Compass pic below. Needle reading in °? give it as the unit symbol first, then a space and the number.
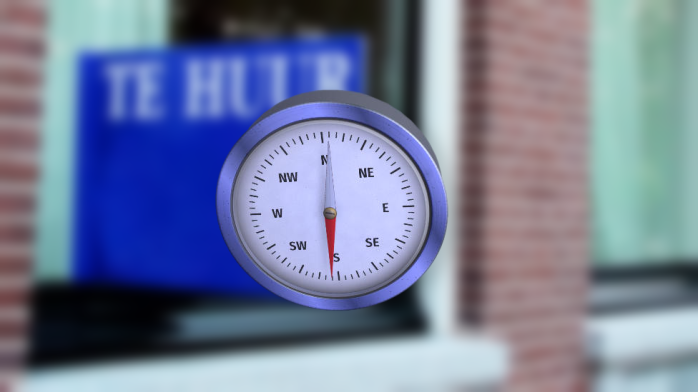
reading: ° 185
